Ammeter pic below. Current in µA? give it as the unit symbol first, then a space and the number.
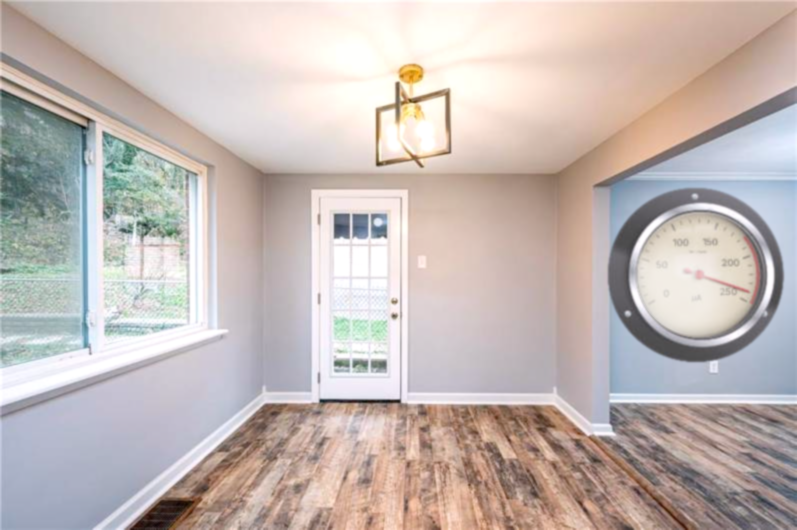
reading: µA 240
